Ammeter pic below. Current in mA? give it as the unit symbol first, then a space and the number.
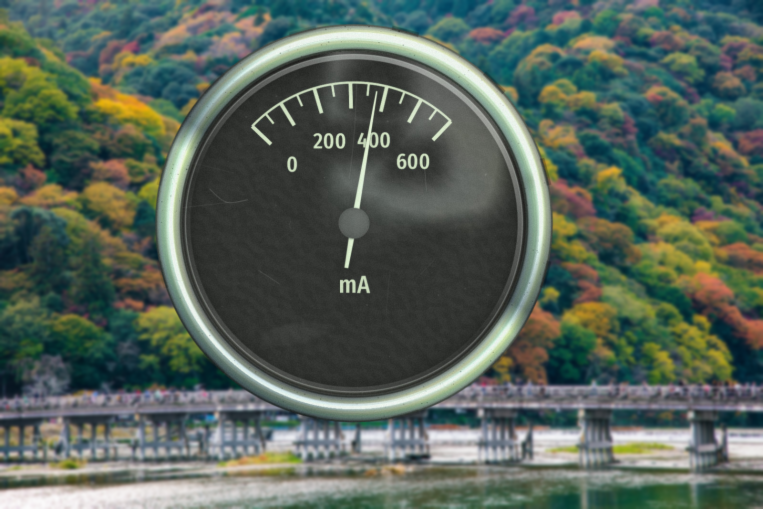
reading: mA 375
